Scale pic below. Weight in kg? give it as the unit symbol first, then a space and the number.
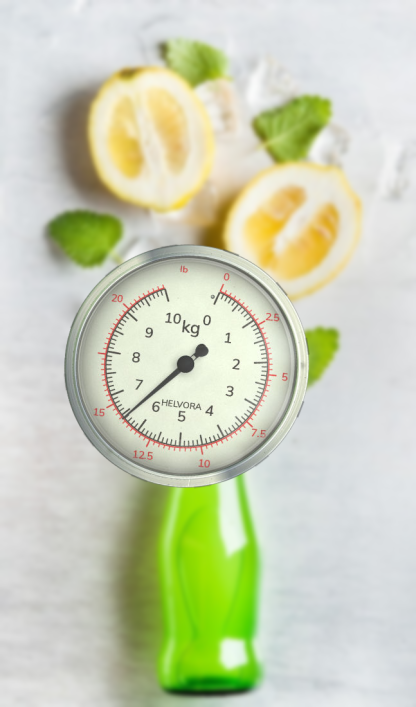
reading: kg 6.4
